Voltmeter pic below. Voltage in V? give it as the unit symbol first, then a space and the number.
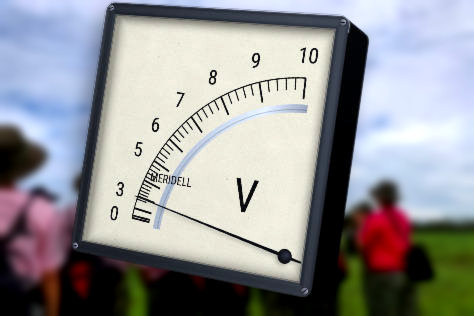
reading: V 3
